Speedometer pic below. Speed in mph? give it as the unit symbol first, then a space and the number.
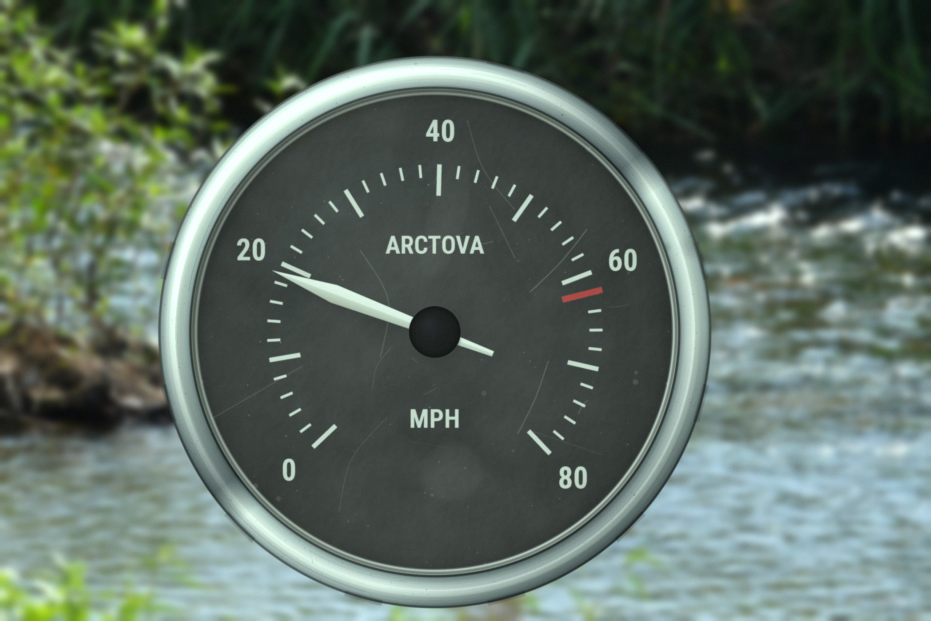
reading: mph 19
